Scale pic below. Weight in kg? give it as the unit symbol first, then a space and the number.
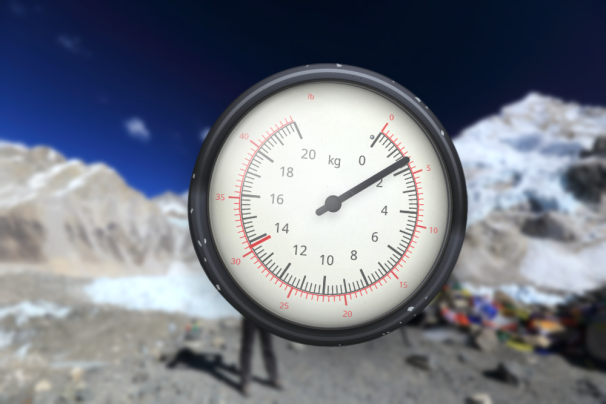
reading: kg 1.6
